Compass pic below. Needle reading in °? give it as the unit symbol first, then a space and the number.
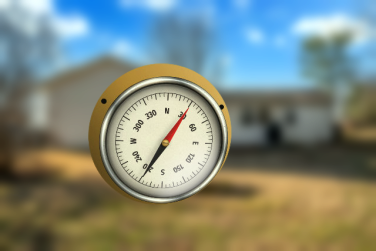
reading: ° 30
